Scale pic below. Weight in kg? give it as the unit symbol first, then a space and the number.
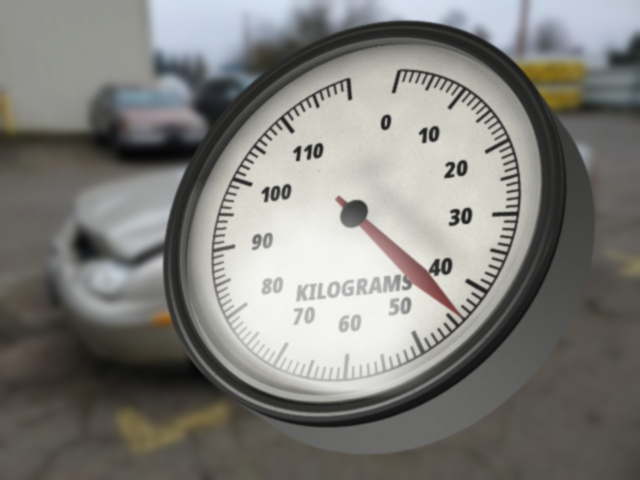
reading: kg 44
